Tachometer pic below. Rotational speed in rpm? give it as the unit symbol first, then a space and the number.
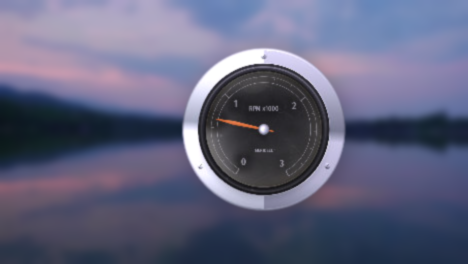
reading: rpm 700
